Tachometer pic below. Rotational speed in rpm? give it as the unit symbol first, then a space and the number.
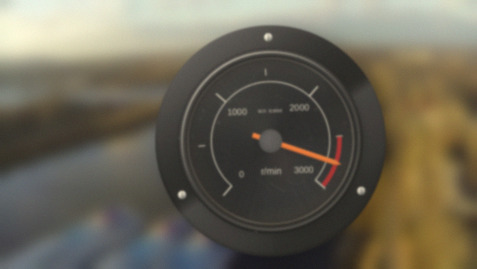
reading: rpm 2750
